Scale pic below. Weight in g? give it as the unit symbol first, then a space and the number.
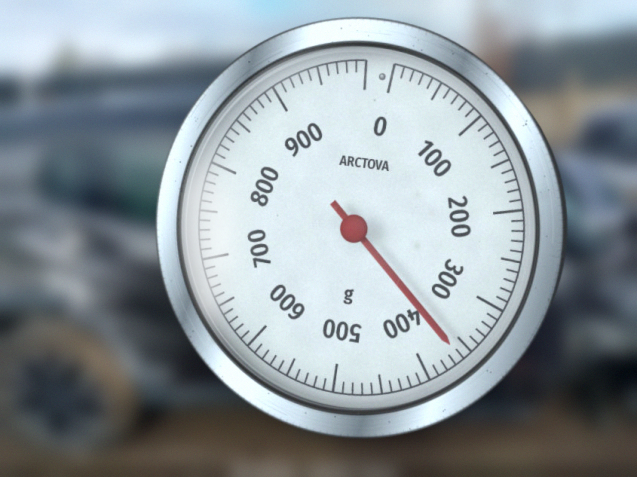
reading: g 360
